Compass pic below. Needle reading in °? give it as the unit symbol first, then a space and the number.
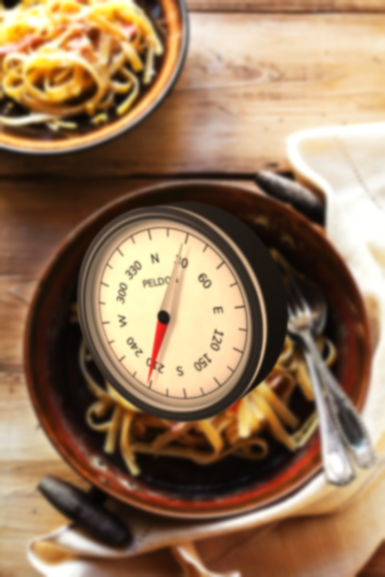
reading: ° 210
